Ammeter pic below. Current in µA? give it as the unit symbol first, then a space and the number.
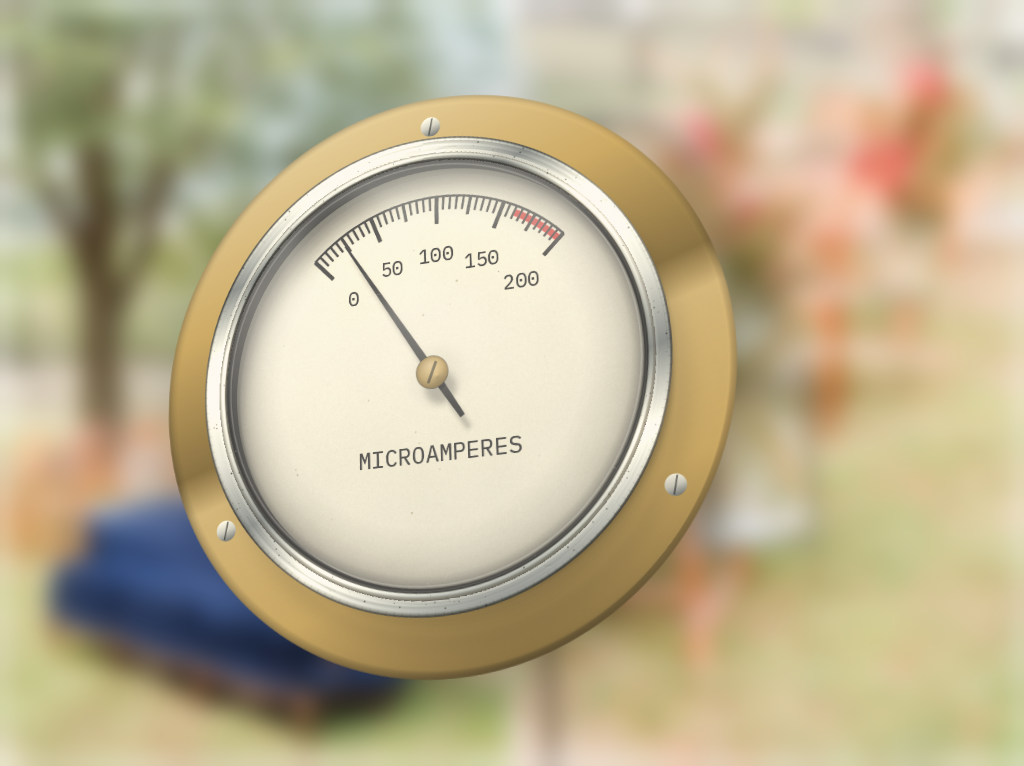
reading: µA 25
